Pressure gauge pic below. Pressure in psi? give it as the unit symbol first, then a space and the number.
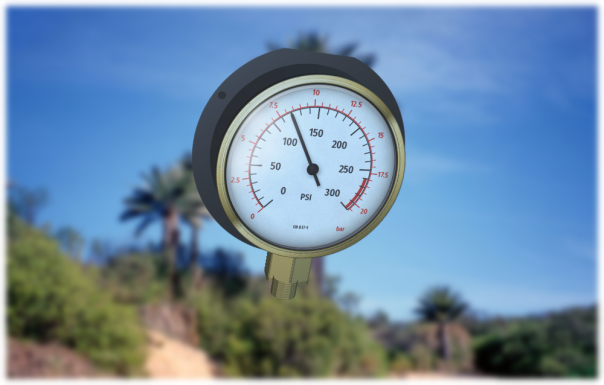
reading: psi 120
